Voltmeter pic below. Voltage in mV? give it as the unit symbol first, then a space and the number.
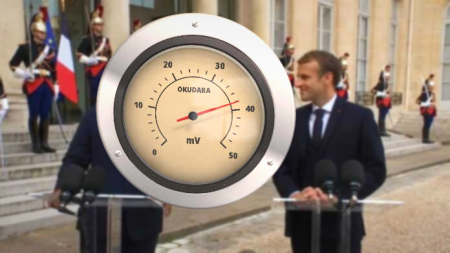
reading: mV 38
